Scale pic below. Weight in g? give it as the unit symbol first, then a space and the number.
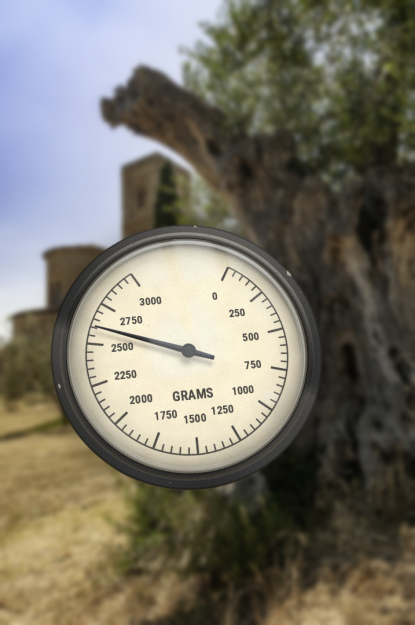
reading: g 2600
